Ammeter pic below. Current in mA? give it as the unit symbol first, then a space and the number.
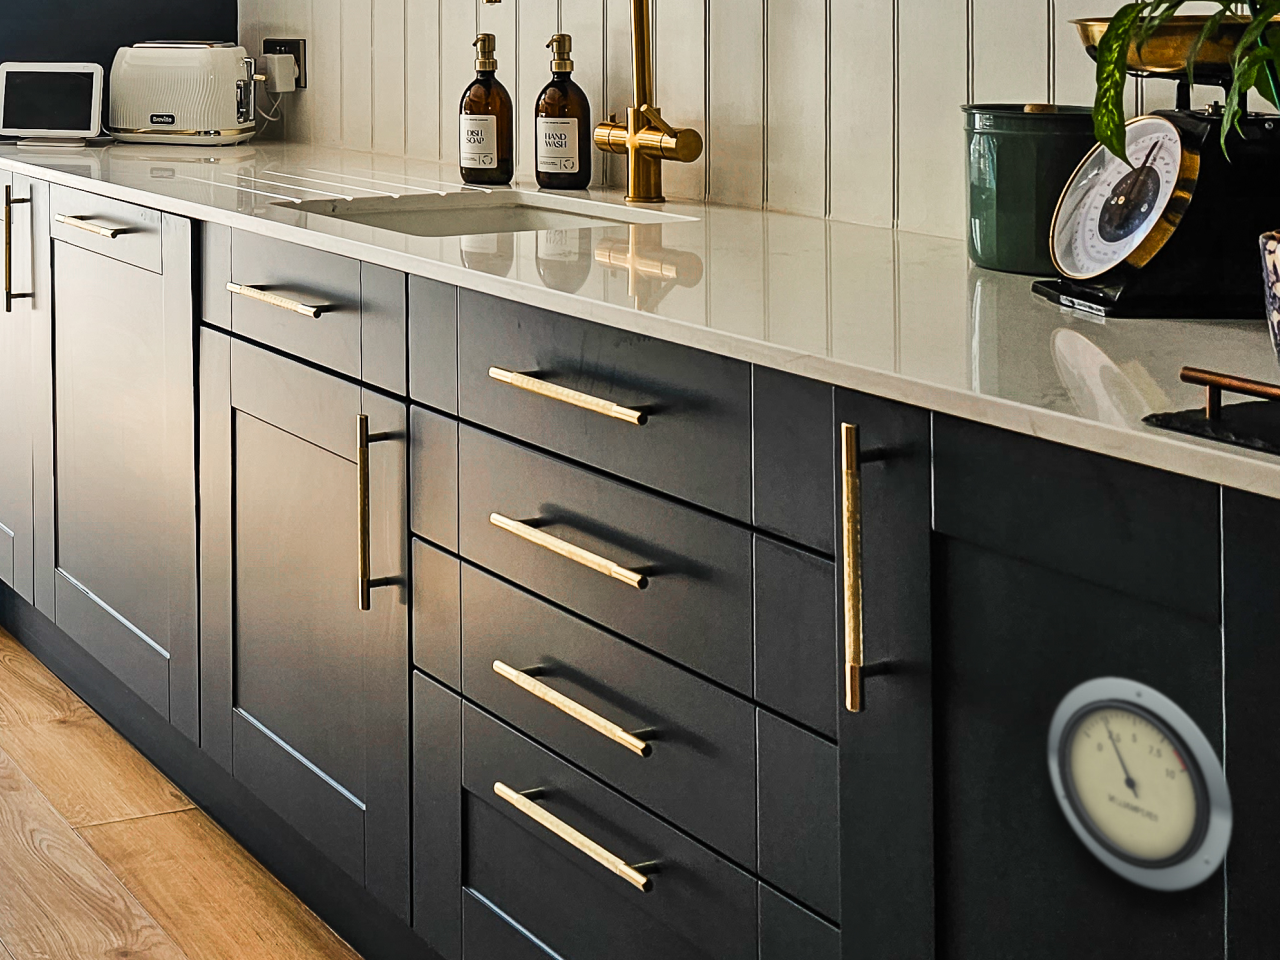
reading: mA 2.5
